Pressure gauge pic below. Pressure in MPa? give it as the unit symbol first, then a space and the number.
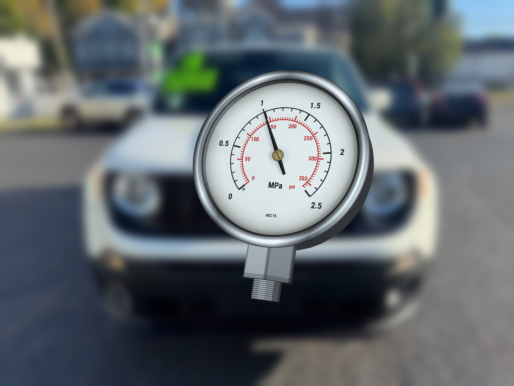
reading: MPa 1
